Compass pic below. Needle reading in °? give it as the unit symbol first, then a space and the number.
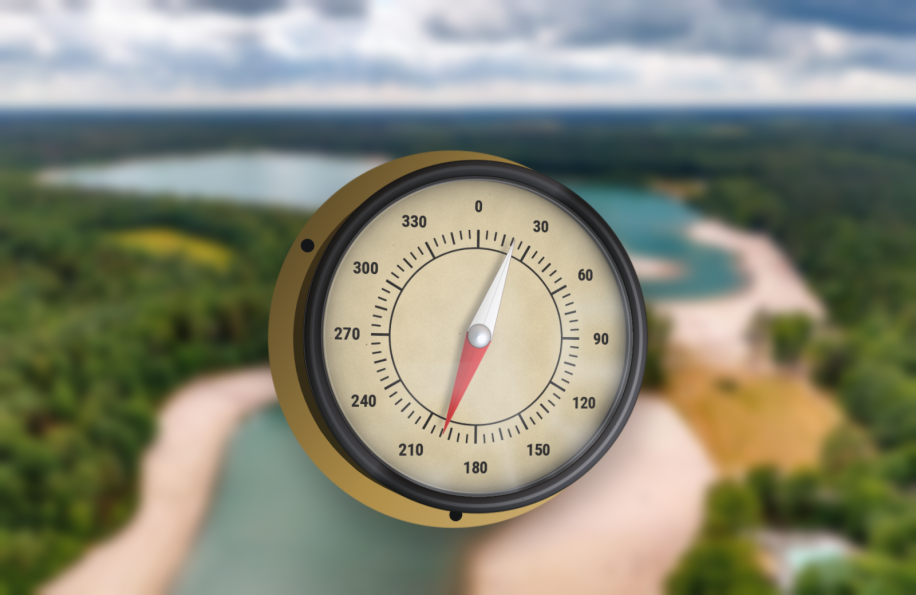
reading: ° 200
